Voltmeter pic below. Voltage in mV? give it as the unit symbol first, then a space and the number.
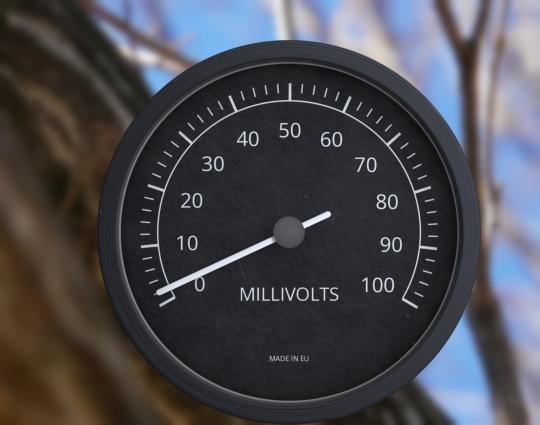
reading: mV 2
